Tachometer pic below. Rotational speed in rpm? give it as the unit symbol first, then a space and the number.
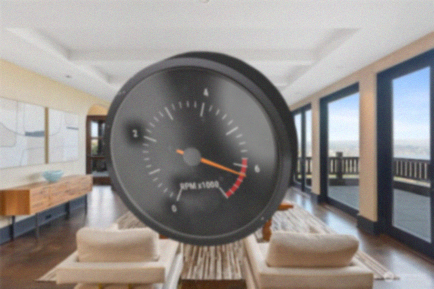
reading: rpm 6200
